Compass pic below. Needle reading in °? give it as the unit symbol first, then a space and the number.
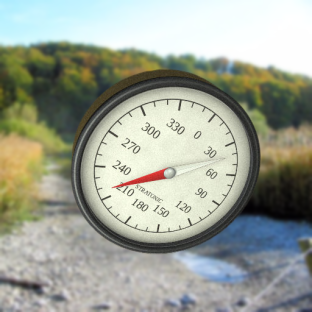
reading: ° 220
